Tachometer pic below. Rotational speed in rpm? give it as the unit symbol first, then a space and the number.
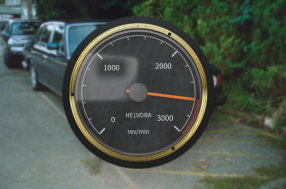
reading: rpm 2600
